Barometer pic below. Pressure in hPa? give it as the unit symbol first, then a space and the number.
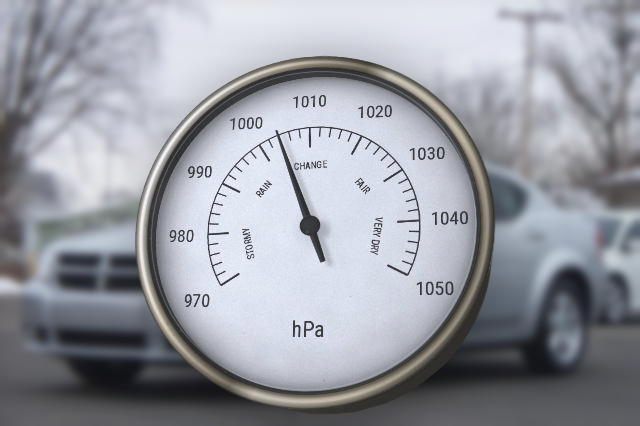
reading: hPa 1004
